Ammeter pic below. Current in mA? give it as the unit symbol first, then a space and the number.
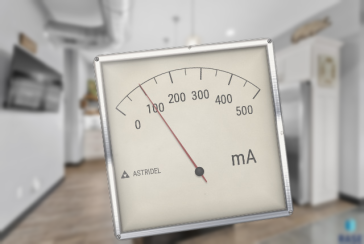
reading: mA 100
